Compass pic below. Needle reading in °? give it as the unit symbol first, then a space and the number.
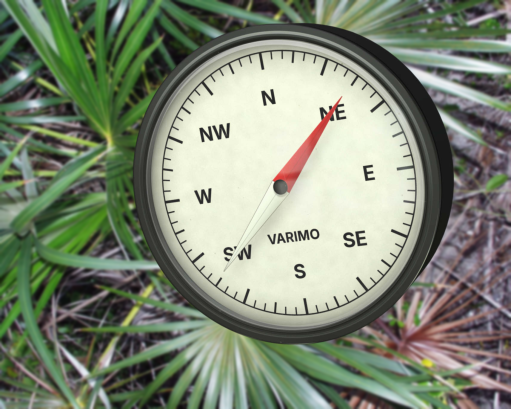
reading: ° 45
